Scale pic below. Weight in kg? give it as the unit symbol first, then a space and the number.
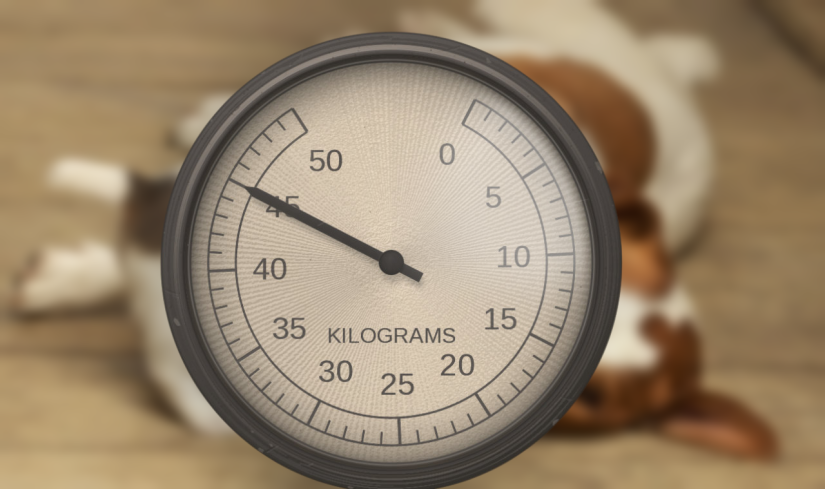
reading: kg 45
